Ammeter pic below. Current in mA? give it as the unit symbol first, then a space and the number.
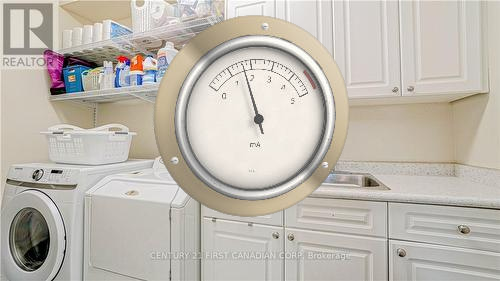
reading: mA 1.6
